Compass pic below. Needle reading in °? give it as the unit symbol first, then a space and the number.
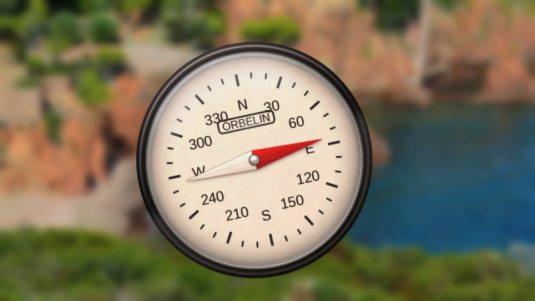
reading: ° 85
